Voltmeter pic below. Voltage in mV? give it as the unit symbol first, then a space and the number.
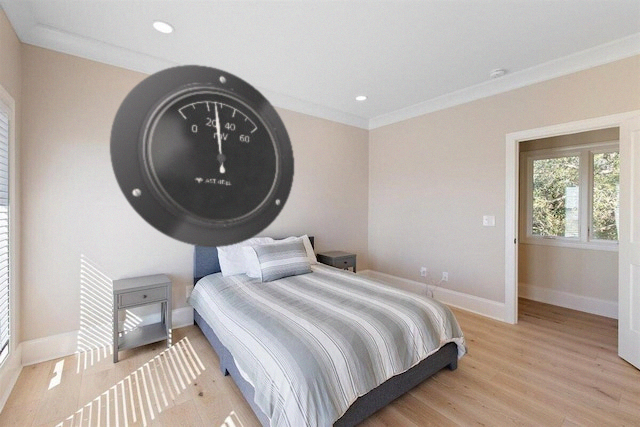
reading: mV 25
